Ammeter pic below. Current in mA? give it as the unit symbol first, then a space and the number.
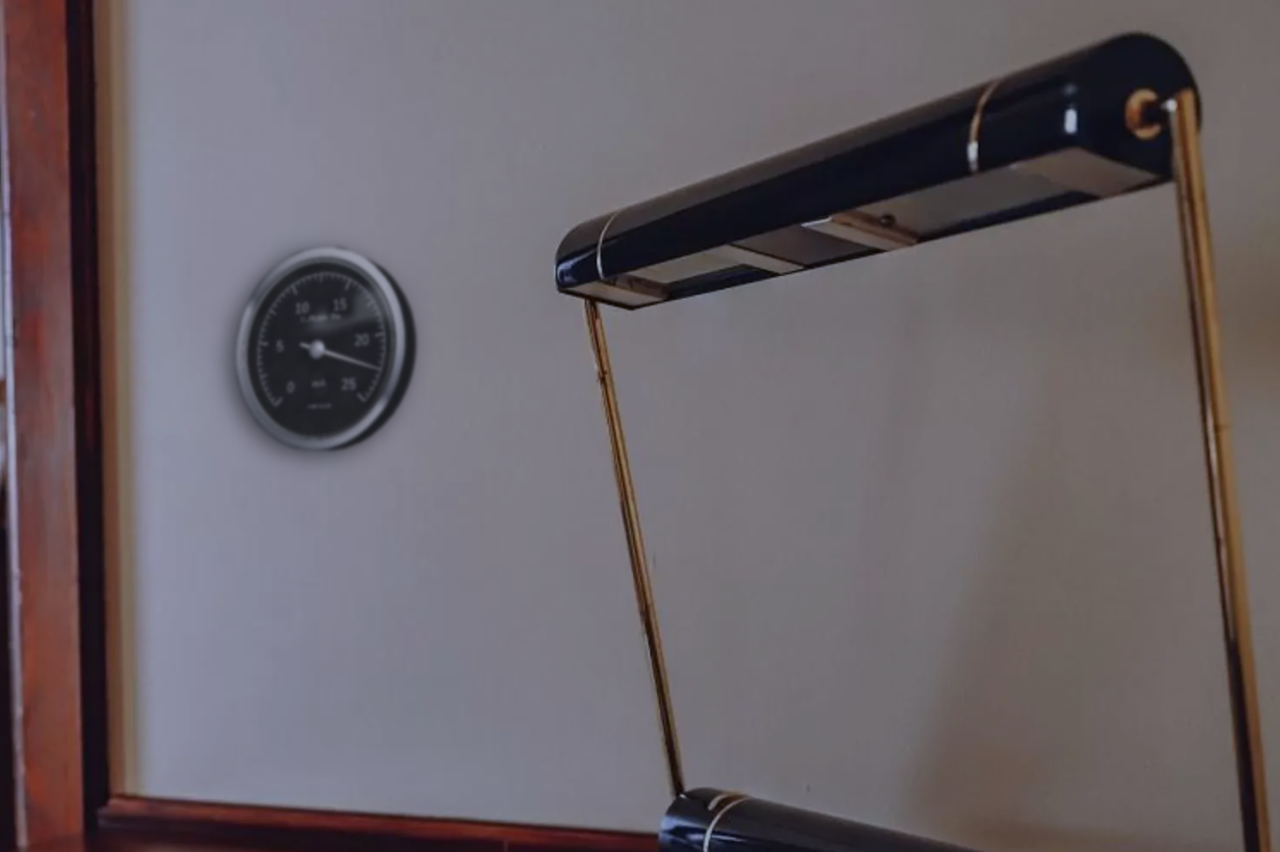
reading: mA 22.5
